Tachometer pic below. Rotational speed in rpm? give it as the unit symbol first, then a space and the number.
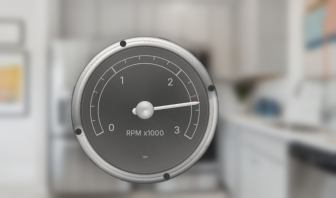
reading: rpm 2500
